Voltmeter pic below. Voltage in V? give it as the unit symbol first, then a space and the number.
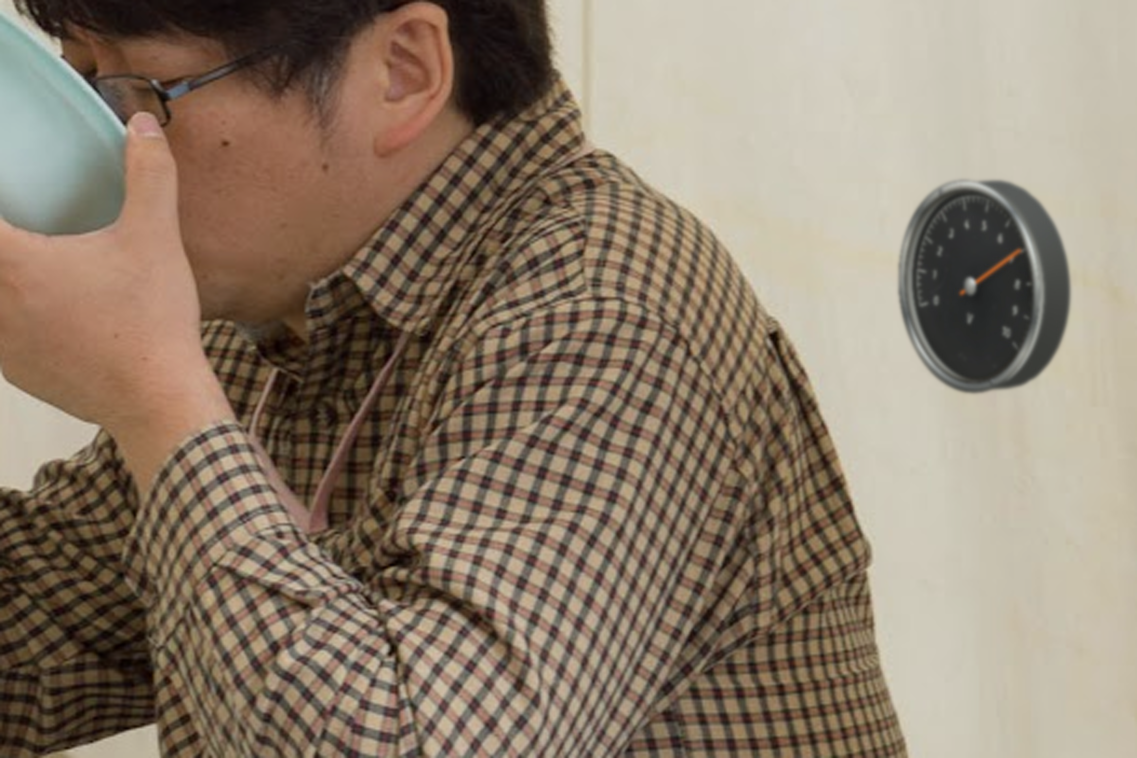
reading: V 7
